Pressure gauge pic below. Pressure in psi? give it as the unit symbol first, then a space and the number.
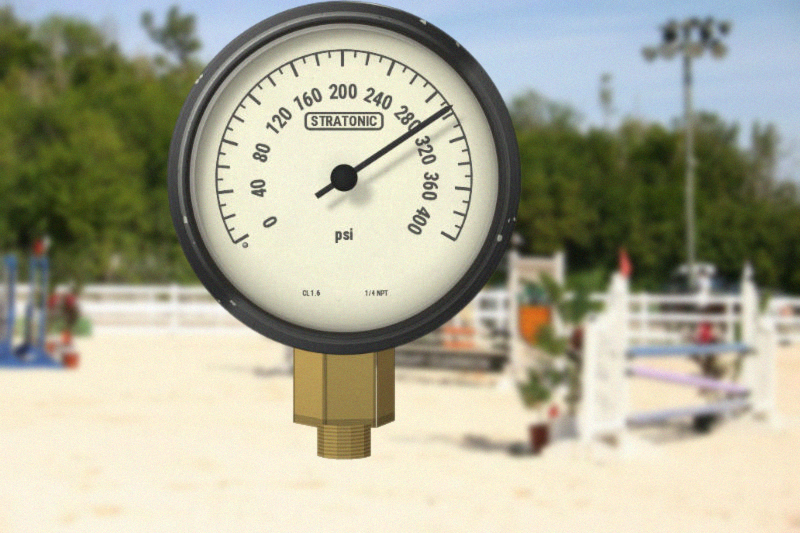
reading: psi 295
